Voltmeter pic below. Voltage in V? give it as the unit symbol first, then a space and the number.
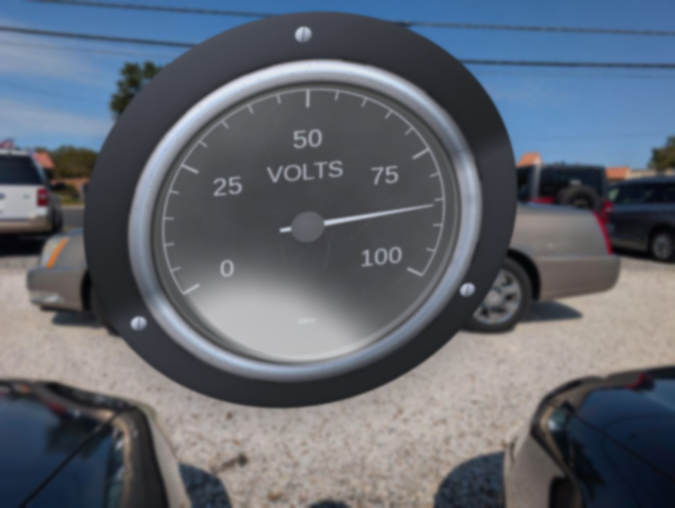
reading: V 85
